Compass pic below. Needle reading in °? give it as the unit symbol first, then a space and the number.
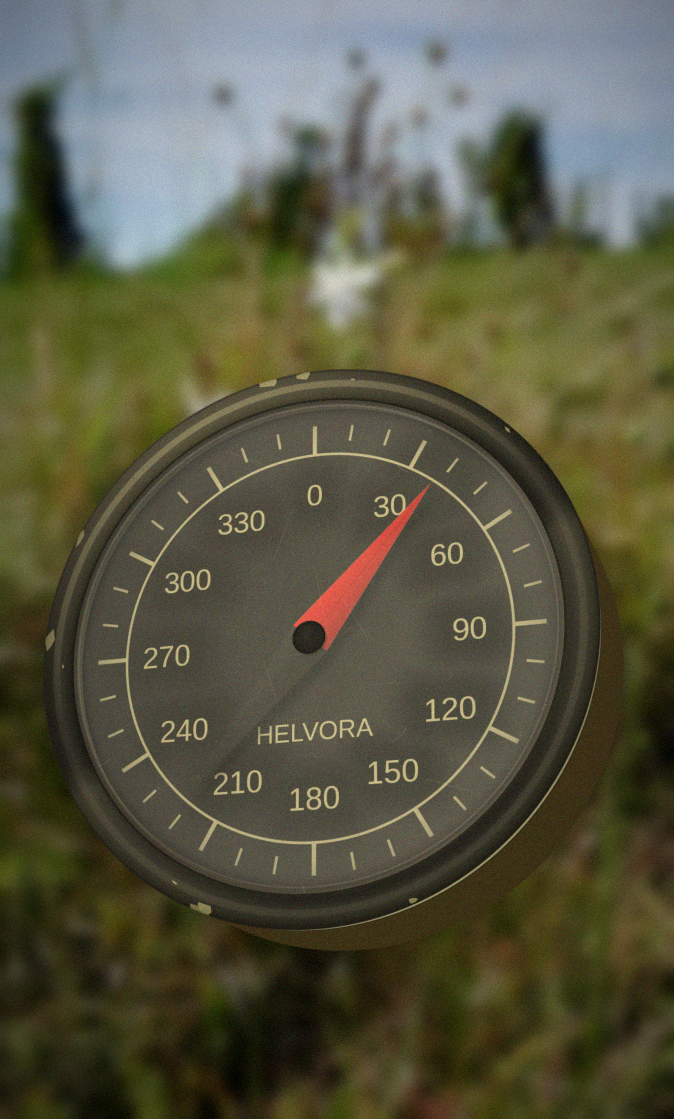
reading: ° 40
